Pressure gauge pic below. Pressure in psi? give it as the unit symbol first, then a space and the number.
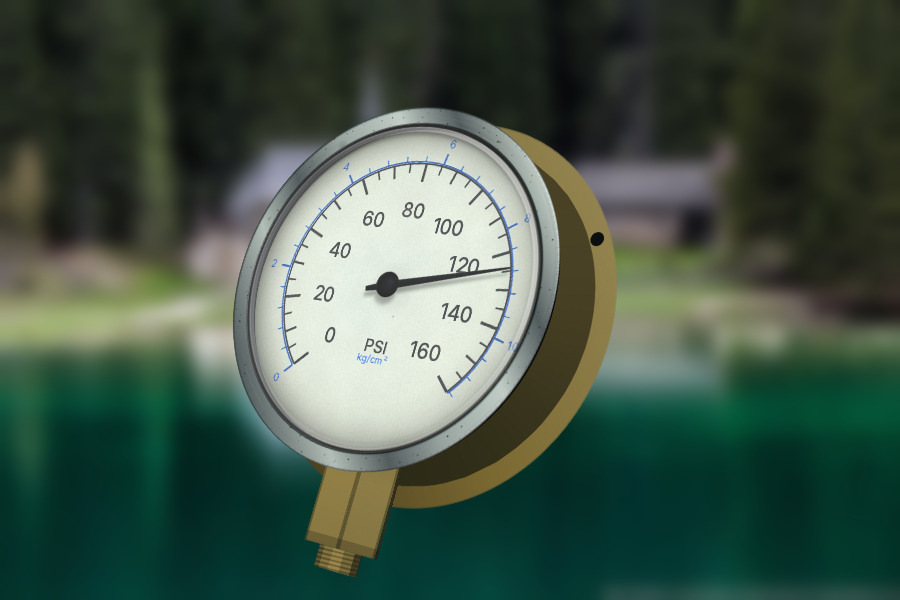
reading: psi 125
